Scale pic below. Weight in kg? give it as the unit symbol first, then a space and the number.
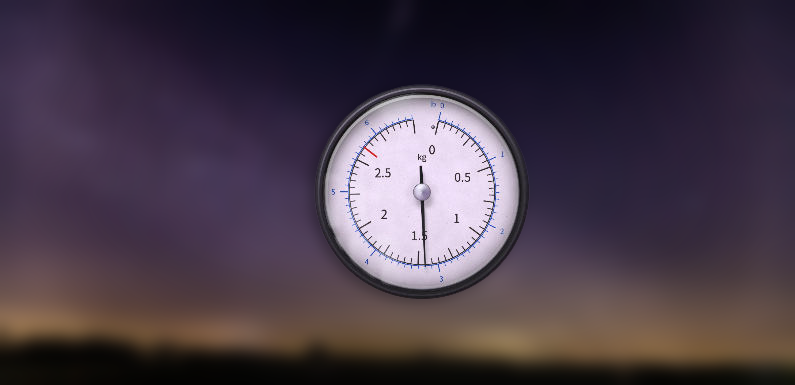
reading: kg 1.45
